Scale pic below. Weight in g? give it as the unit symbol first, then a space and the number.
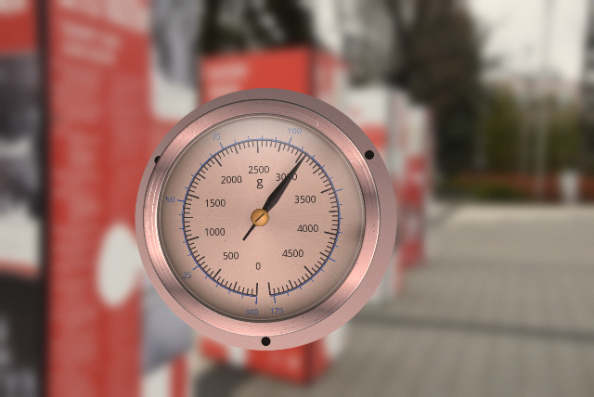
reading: g 3050
